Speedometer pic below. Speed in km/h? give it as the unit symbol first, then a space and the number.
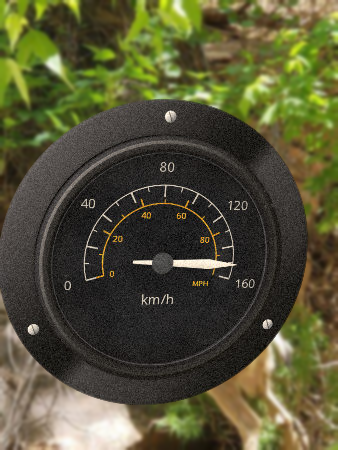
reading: km/h 150
